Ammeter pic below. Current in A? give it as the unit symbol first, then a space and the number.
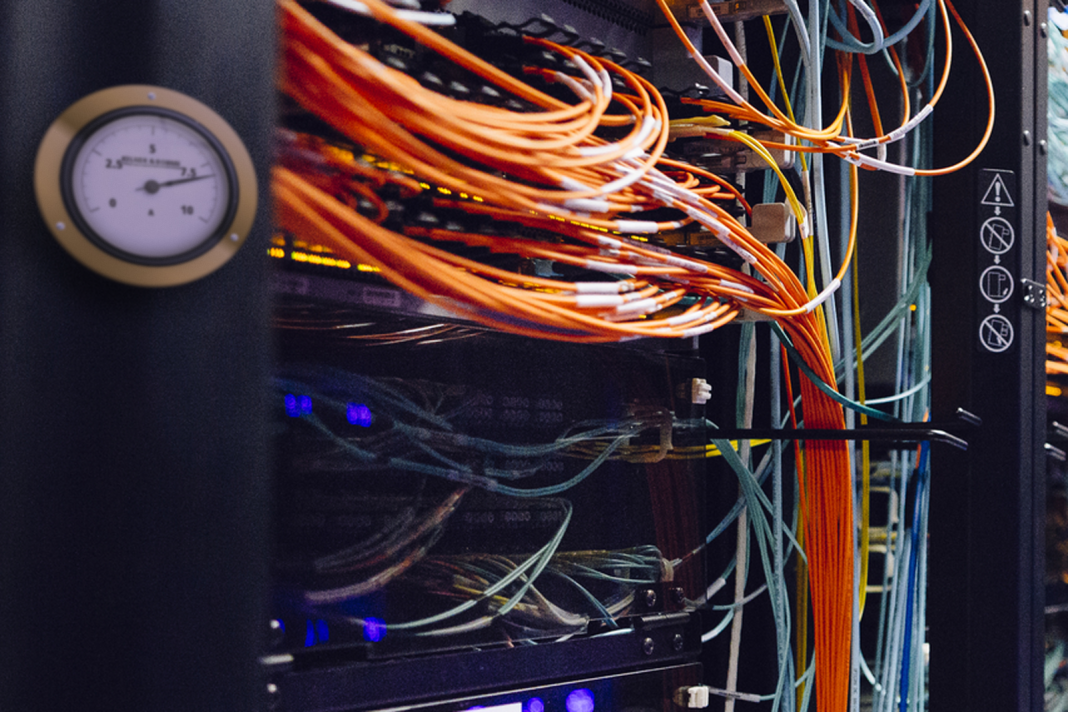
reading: A 8
